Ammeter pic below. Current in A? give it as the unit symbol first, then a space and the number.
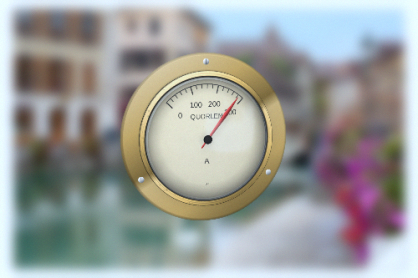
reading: A 280
